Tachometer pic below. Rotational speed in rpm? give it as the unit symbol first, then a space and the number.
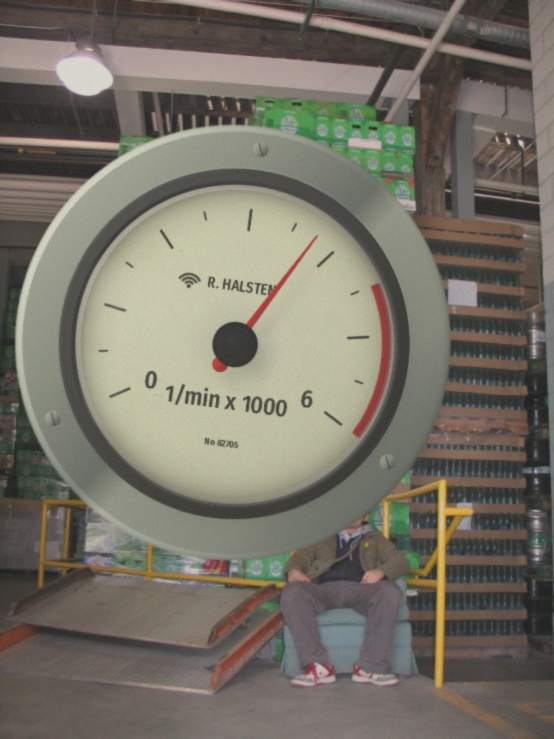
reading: rpm 3750
